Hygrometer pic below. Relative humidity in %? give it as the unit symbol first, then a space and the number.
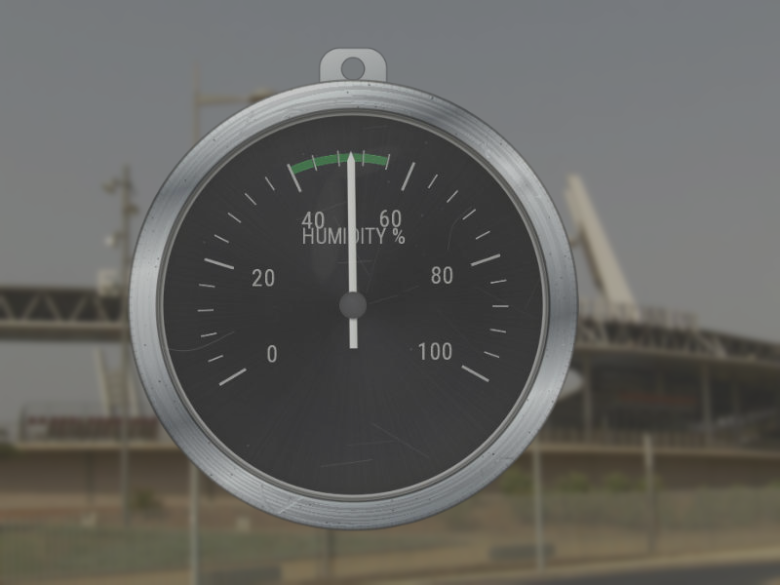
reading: % 50
